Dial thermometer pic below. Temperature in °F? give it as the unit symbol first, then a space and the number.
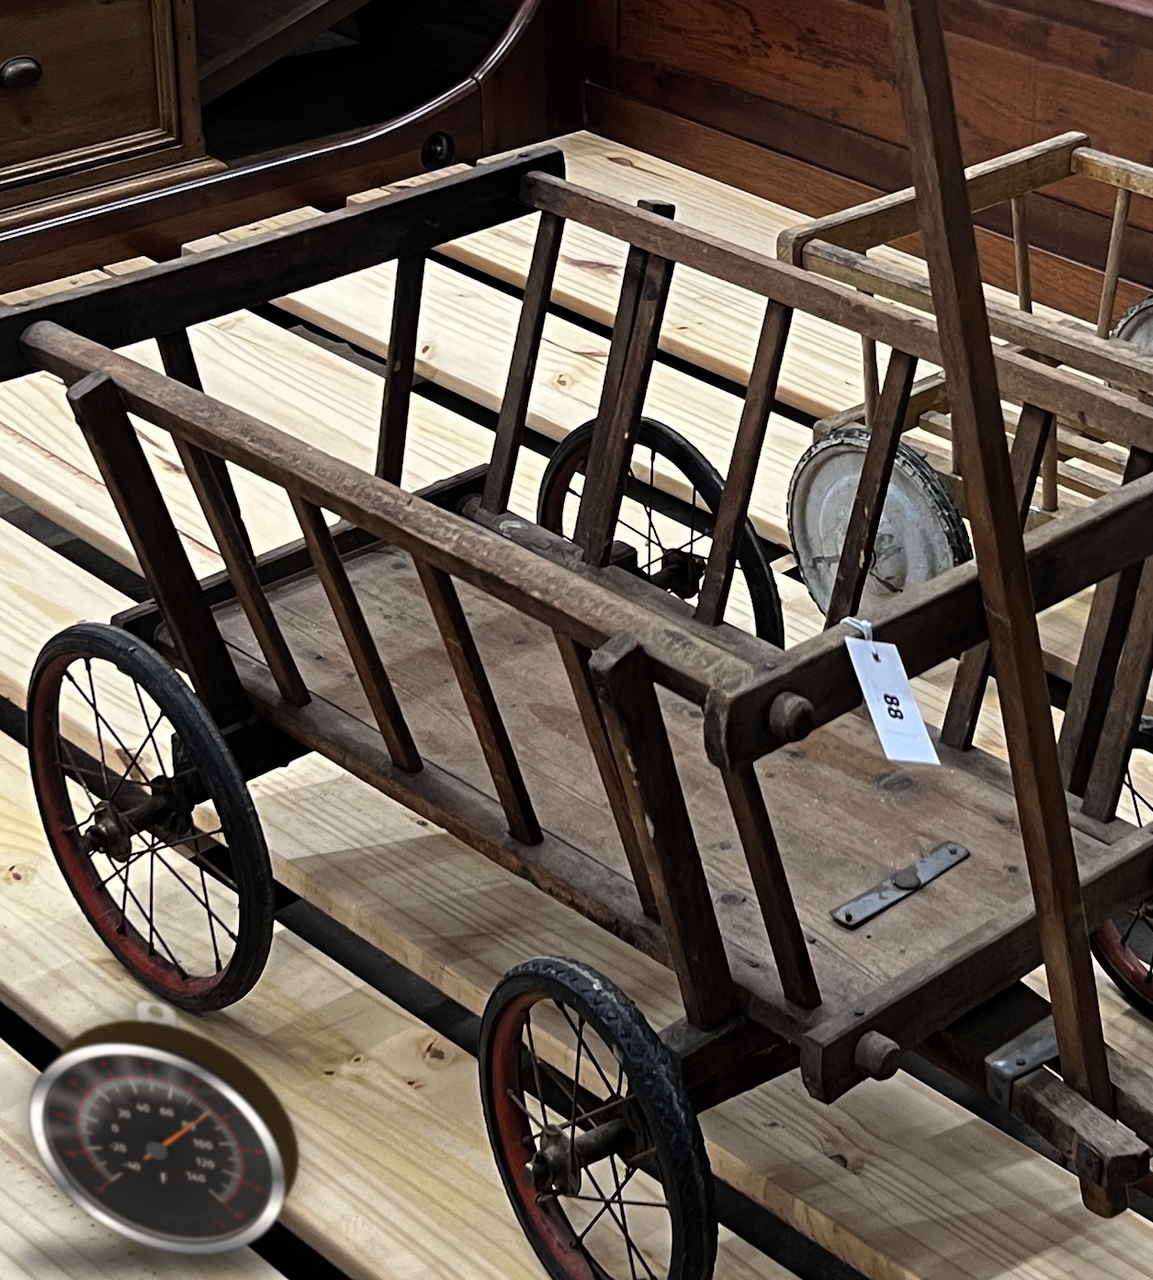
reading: °F 80
